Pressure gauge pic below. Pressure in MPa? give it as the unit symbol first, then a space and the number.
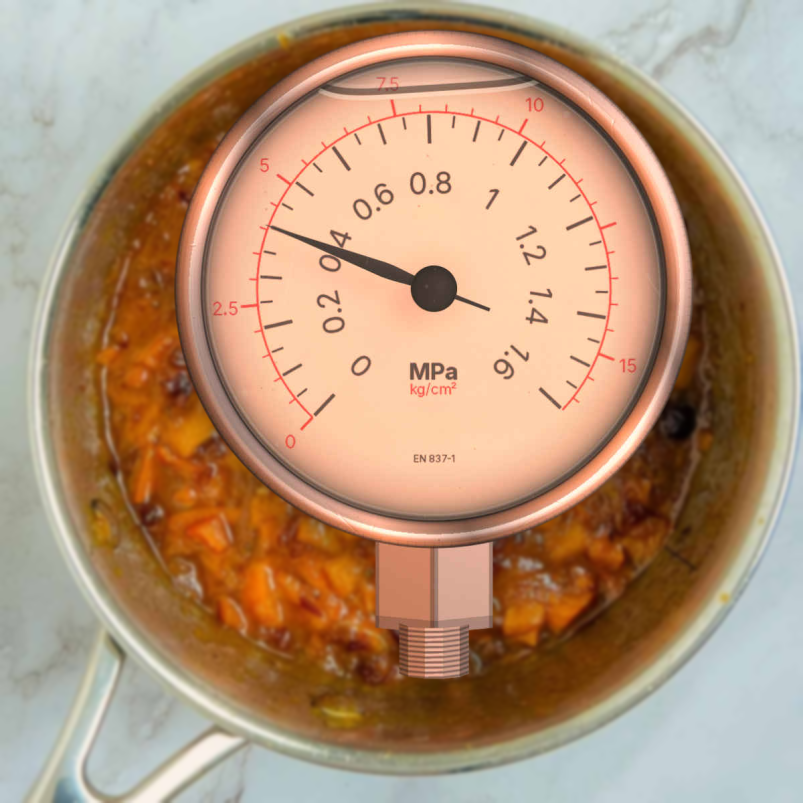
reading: MPa 0.4
